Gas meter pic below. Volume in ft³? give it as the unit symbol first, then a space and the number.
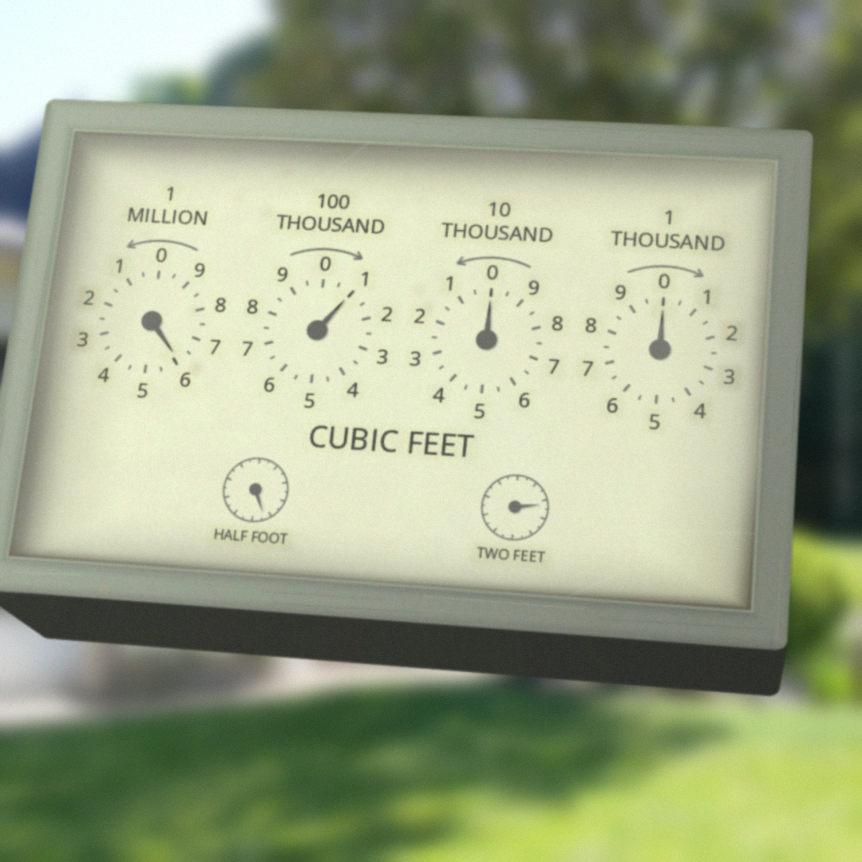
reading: ft³ 610000
